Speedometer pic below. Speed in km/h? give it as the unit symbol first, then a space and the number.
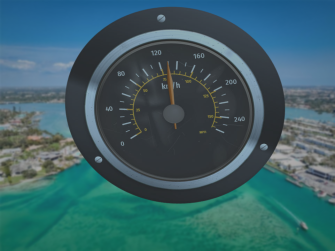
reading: km/h 130
